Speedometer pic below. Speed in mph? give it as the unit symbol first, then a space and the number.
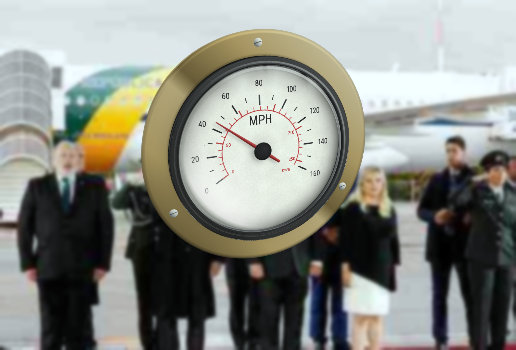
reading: mph 45
